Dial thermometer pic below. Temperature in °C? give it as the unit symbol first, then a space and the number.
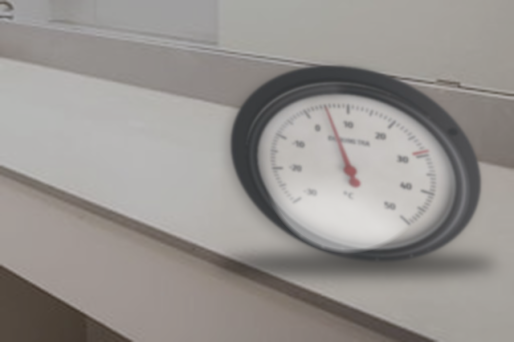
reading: °C 5
